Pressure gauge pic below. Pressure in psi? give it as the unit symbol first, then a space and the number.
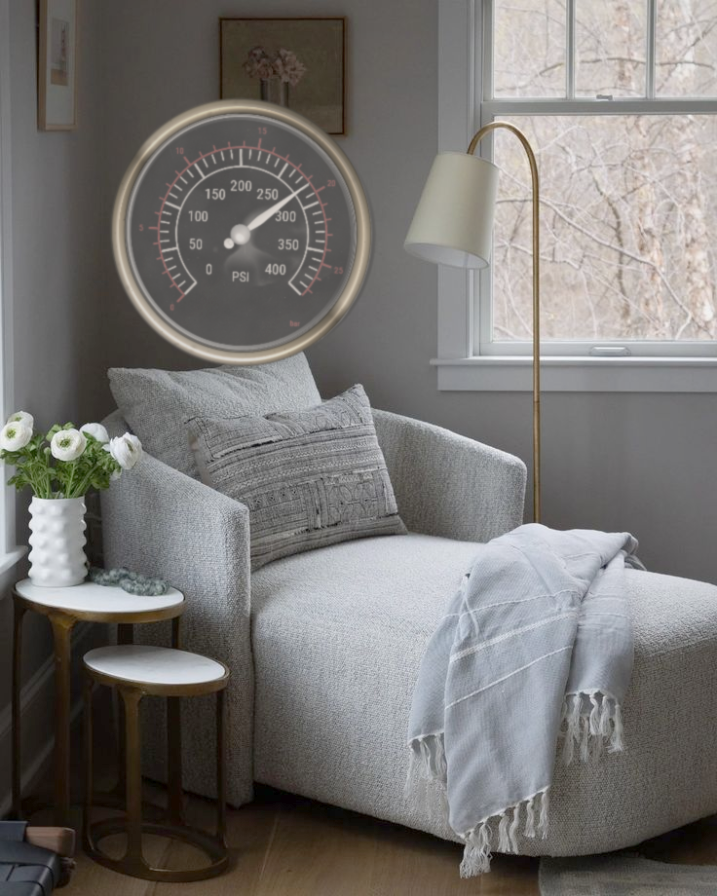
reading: psi 280
